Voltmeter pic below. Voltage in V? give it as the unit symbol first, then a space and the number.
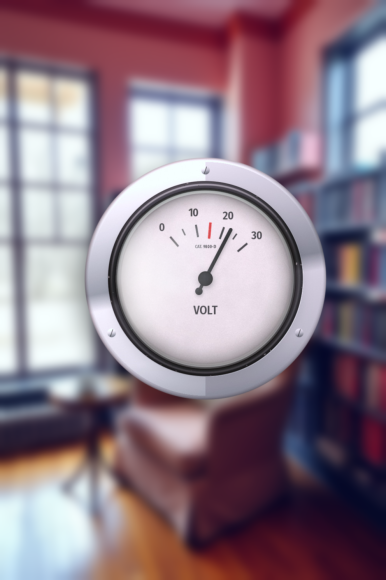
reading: V 22.5
